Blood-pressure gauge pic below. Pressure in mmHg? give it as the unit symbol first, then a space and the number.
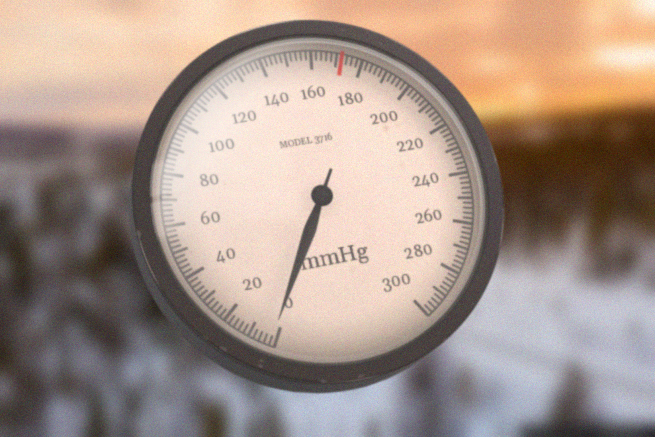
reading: mmHg 2
